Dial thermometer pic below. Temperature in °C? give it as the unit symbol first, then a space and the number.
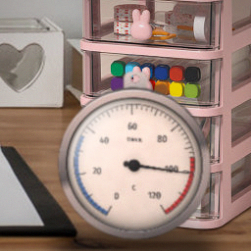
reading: °C 100
